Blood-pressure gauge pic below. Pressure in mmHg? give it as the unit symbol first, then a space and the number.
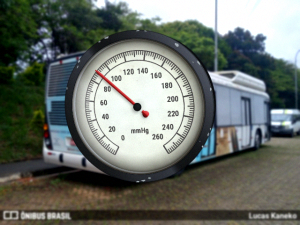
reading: mmHg 90
